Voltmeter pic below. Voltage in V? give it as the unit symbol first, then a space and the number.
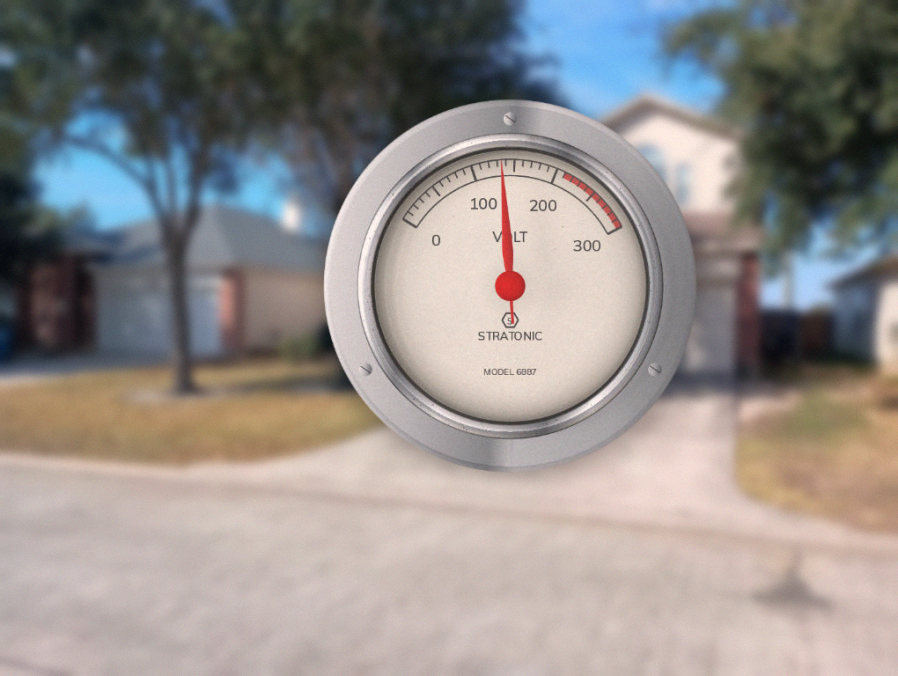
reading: V 135
